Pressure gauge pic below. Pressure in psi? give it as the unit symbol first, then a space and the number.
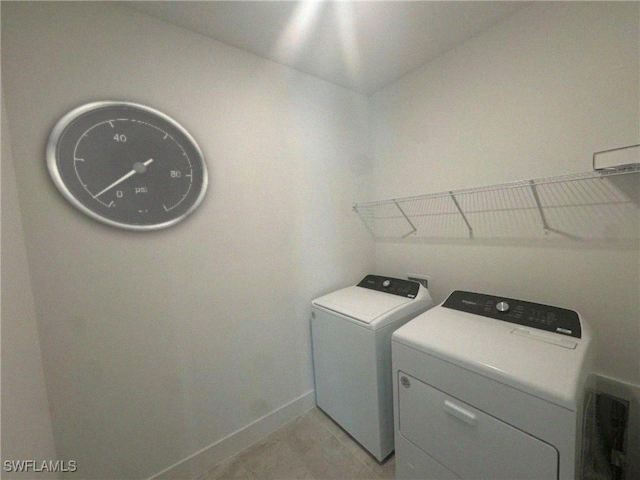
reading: psi 5
